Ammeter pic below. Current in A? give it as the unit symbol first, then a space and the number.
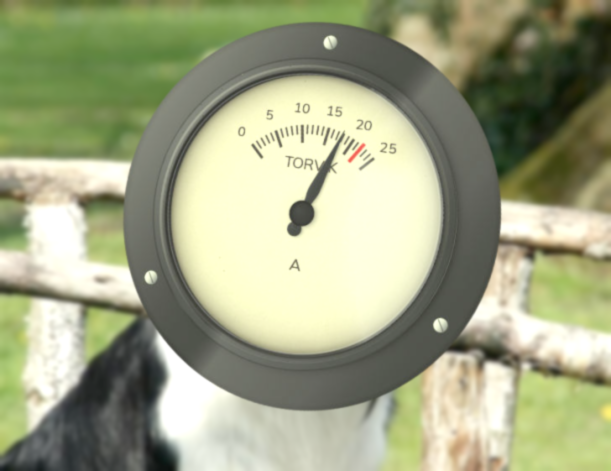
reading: A 18
